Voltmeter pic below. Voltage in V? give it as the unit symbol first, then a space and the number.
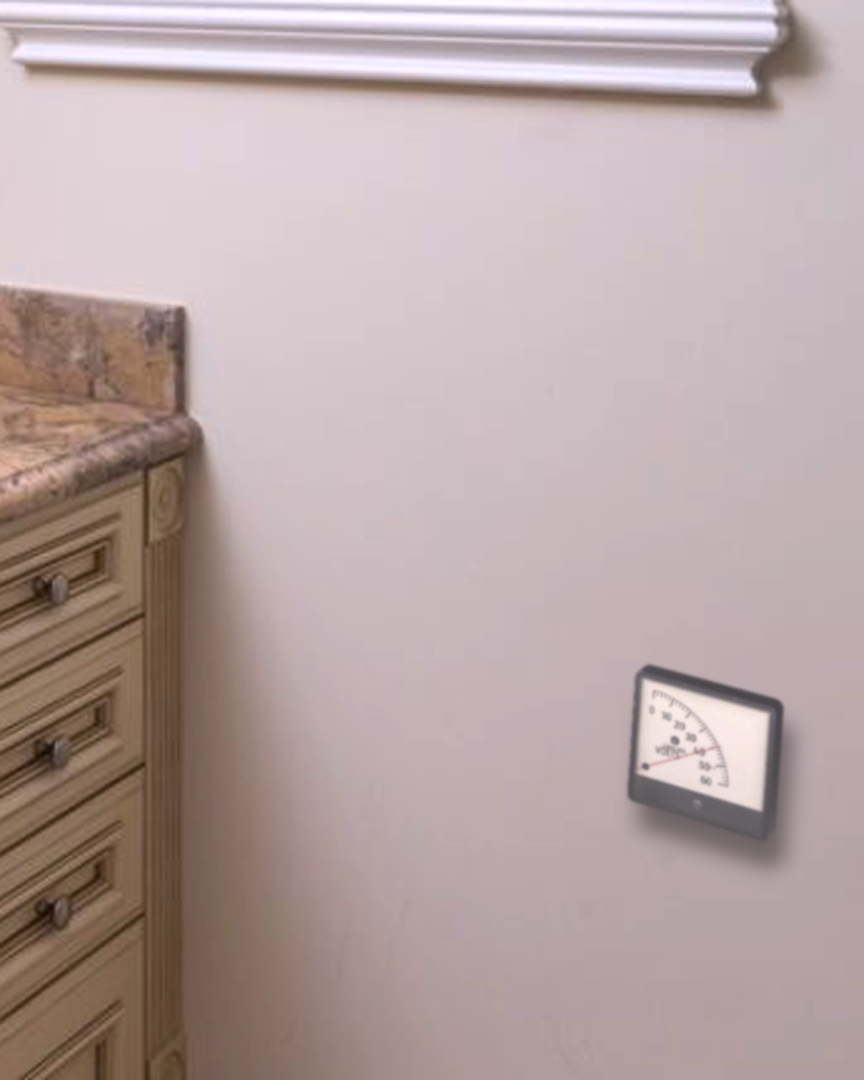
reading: V 40
